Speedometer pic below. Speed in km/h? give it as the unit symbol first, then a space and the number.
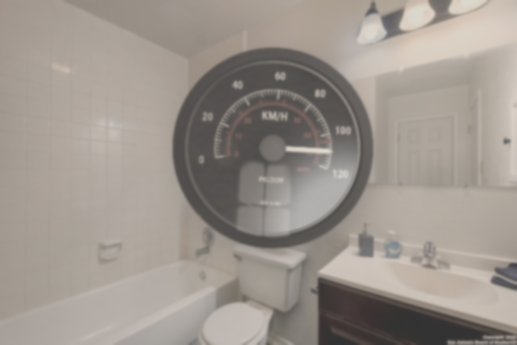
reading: km/h 110
